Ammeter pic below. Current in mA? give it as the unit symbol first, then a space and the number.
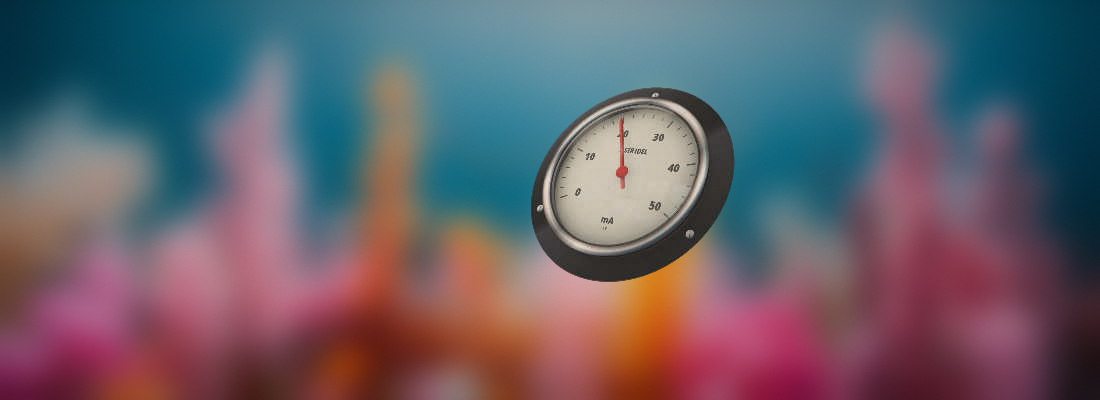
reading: mA 20
